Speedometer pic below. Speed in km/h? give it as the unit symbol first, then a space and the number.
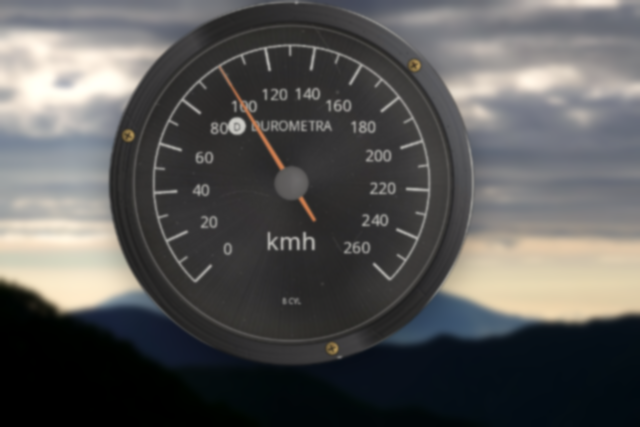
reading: km/h 100
